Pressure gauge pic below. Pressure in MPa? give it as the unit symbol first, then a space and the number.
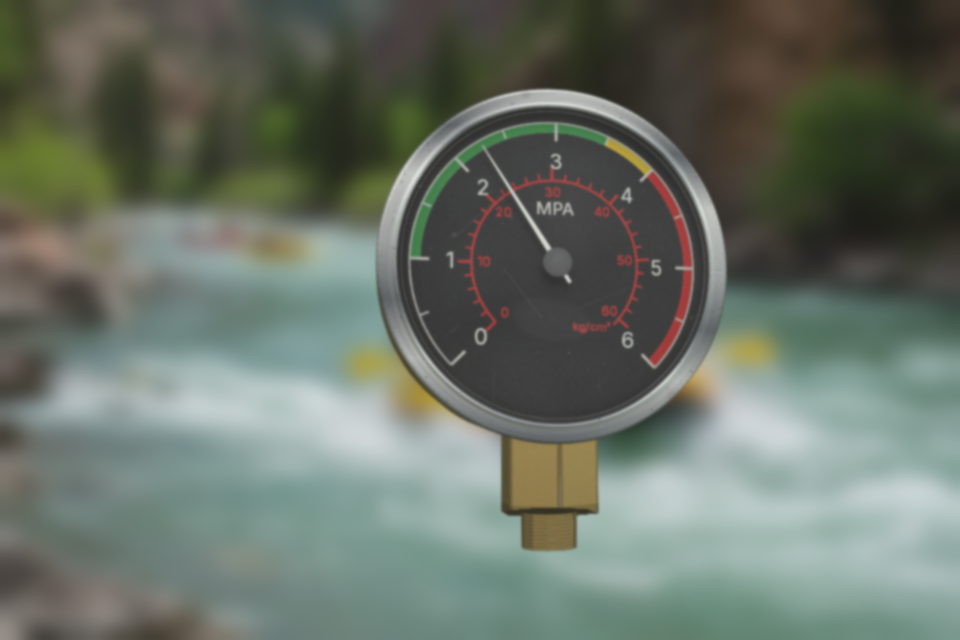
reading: MPa 2.25
